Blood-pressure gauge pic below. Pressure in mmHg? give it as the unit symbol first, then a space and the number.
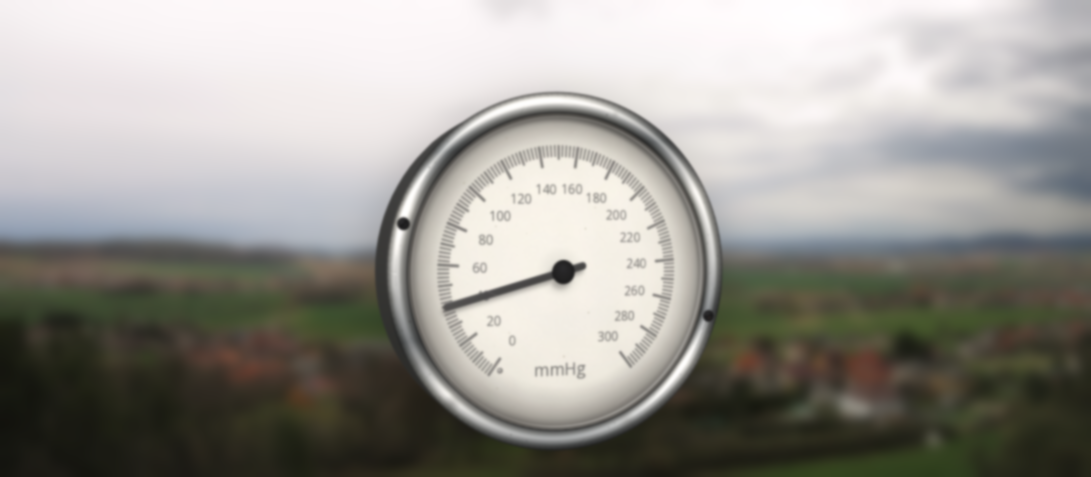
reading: mmHg 40
